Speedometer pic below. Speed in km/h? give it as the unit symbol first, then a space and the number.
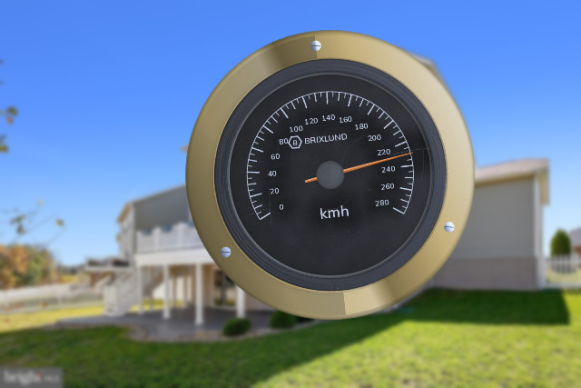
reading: km/h 230
